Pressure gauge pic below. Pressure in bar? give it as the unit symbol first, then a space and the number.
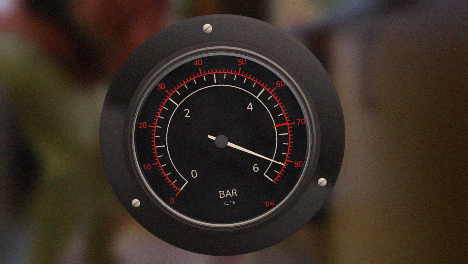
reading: bar 5.6
